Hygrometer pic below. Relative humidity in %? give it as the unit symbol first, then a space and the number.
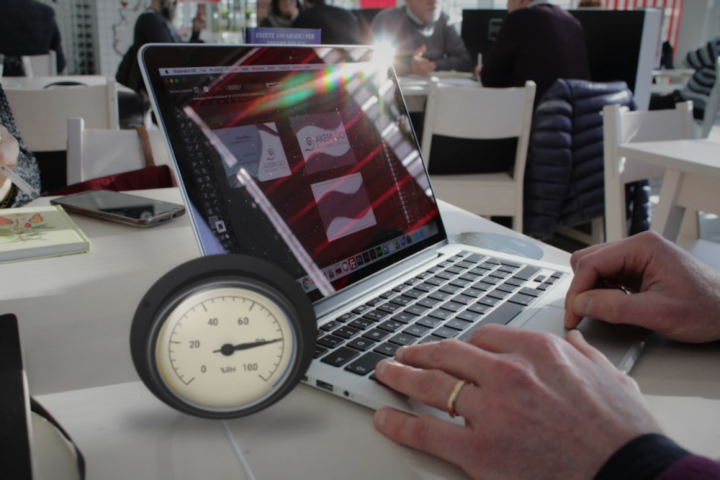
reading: % 80
